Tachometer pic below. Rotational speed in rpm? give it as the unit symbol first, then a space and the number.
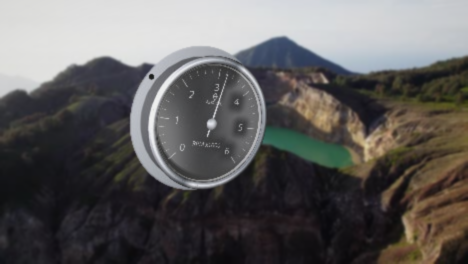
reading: rpm 3200
